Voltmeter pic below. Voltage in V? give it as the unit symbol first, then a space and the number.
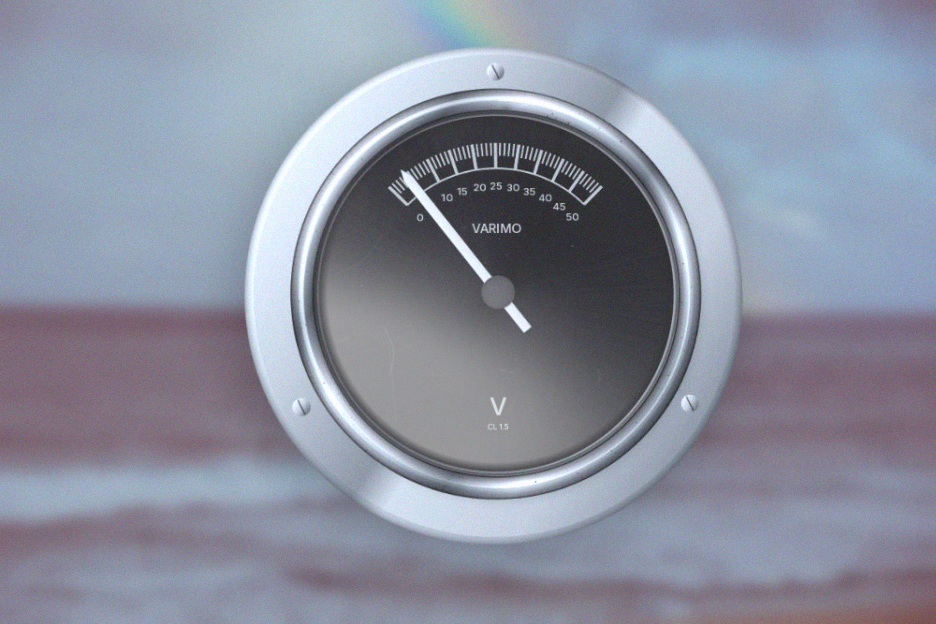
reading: V 4
